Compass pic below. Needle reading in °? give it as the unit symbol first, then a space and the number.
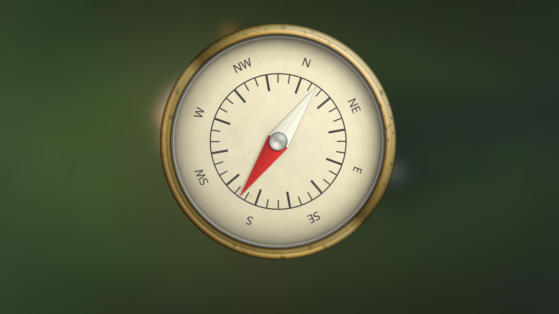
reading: ° 195
